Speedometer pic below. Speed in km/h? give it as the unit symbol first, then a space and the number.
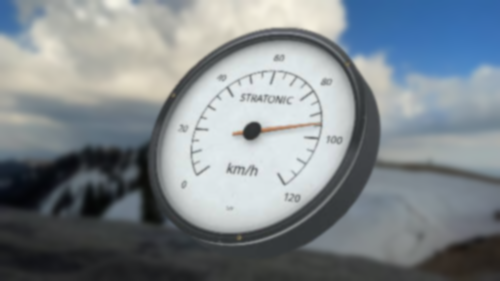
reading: km/h 95
